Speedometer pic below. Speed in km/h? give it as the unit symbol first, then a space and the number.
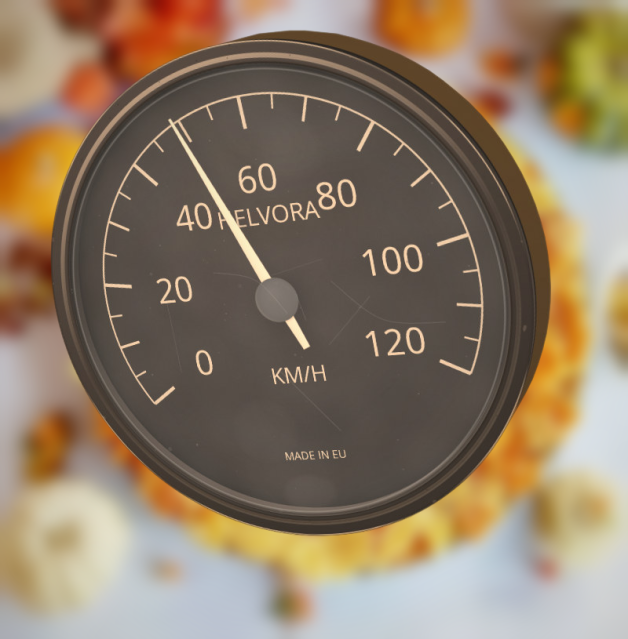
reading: km/h 50
